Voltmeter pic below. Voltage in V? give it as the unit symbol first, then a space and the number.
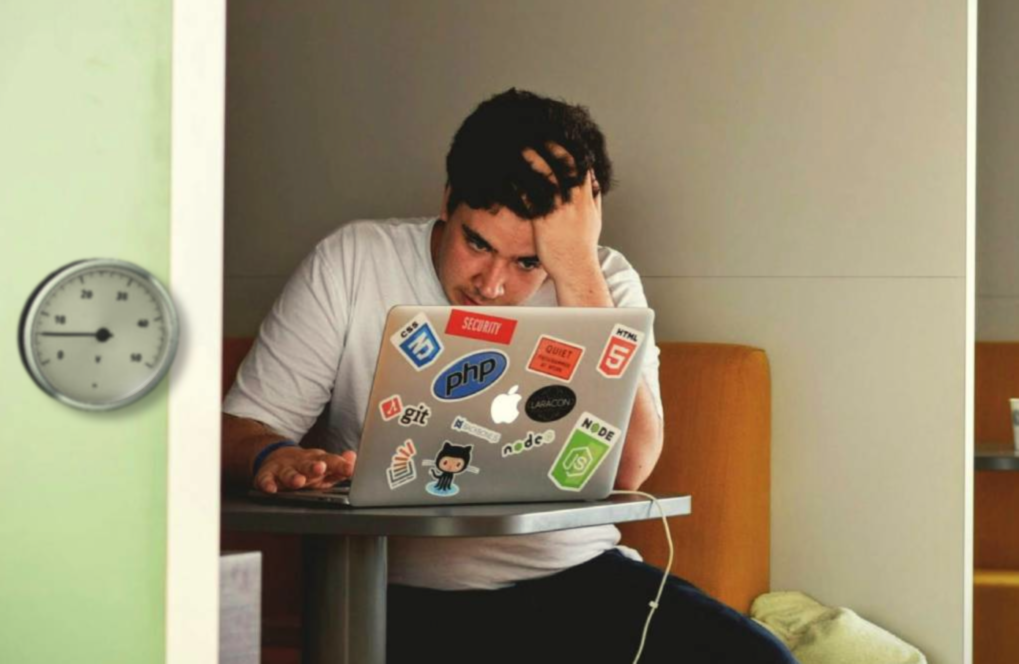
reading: V 6
